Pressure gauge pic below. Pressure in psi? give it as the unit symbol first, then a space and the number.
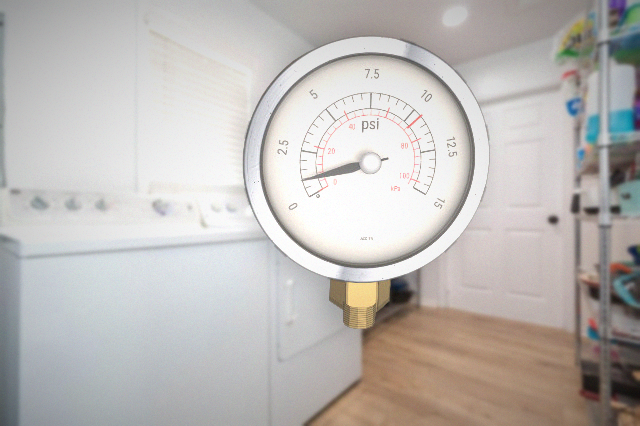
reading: psi 1
